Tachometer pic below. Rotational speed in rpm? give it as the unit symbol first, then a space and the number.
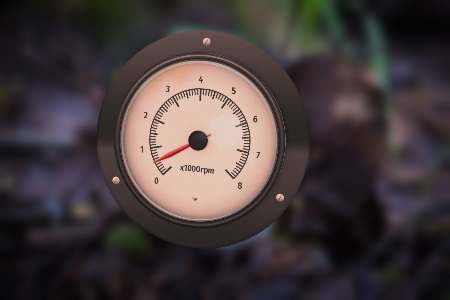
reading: rpm 500
